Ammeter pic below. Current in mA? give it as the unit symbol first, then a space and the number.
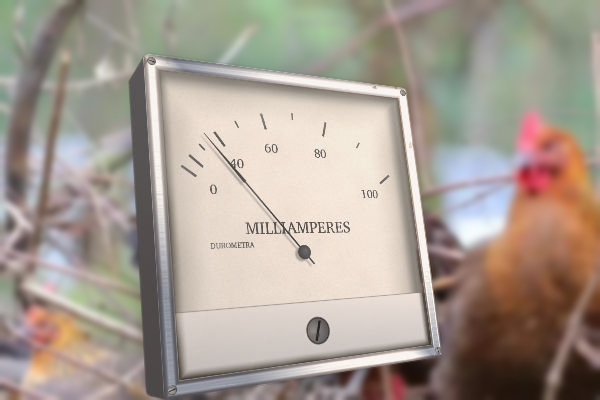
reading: mA 35
